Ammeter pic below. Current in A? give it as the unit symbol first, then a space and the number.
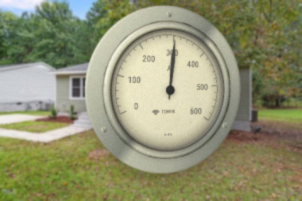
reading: A 300
